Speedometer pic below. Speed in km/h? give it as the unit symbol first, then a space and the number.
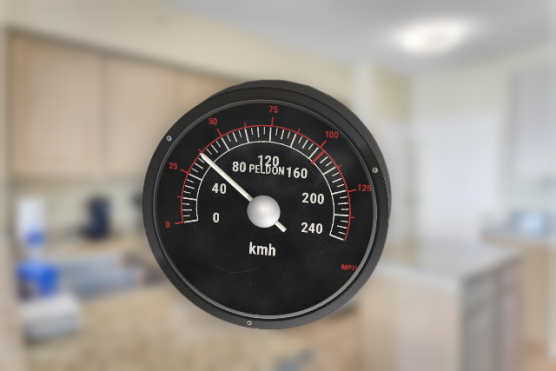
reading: km/h 60
